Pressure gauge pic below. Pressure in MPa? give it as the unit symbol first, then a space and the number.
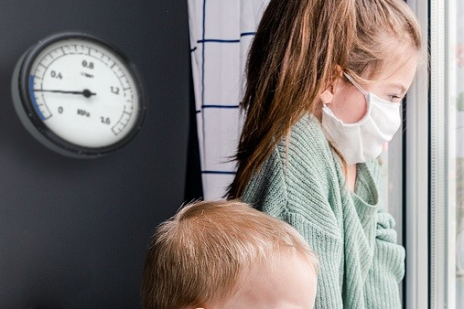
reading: MPa 0.2
